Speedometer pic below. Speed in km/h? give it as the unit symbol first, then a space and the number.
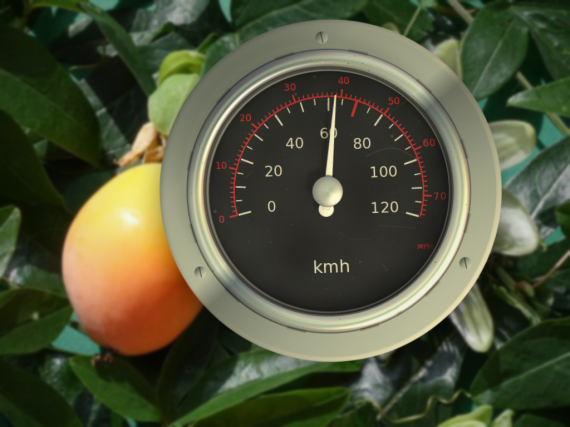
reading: km/h 62.5
